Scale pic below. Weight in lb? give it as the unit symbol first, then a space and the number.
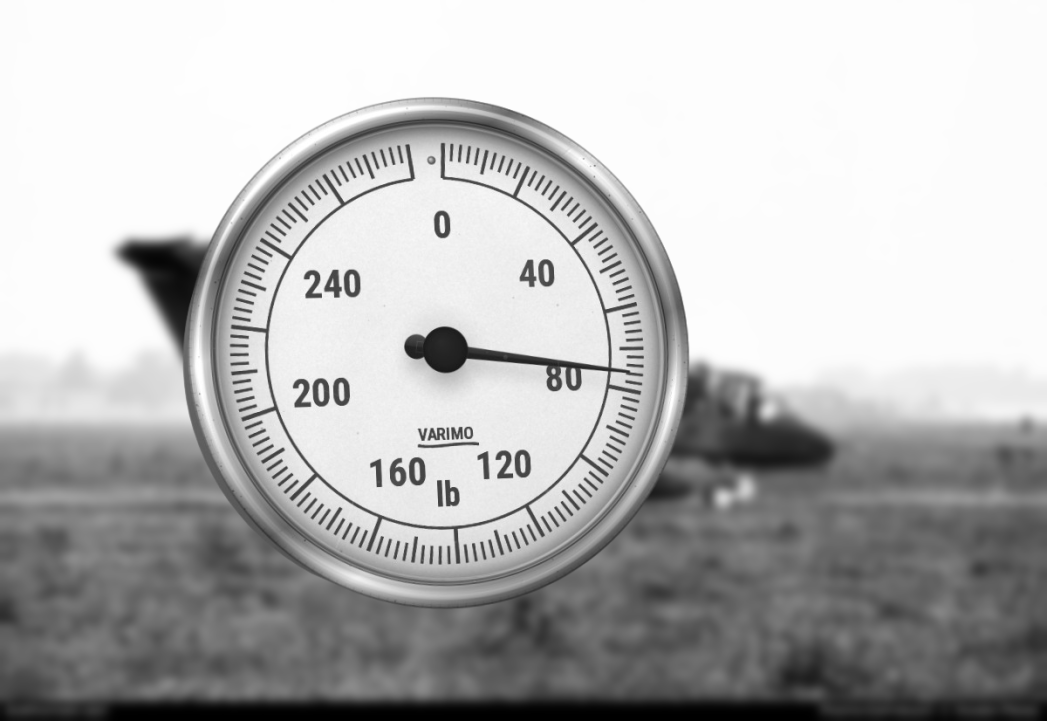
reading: lb 76
